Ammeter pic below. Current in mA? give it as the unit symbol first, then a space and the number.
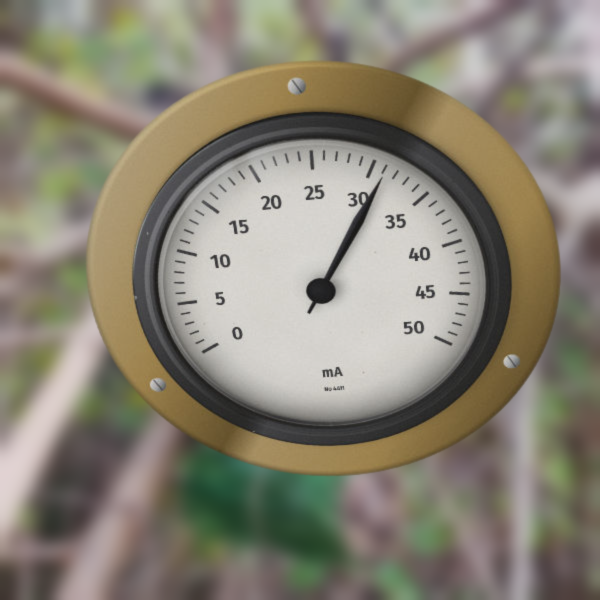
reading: mA 31
